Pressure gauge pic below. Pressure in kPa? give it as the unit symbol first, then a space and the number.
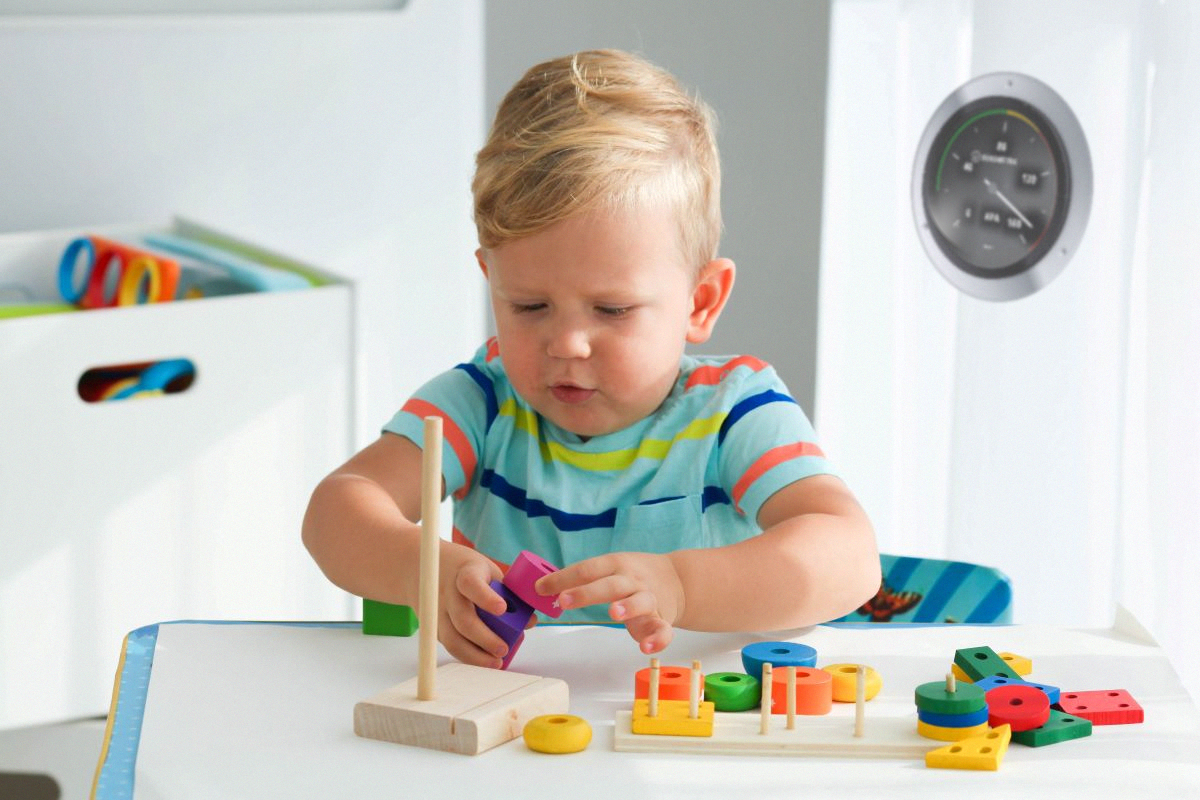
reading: kPa 150
